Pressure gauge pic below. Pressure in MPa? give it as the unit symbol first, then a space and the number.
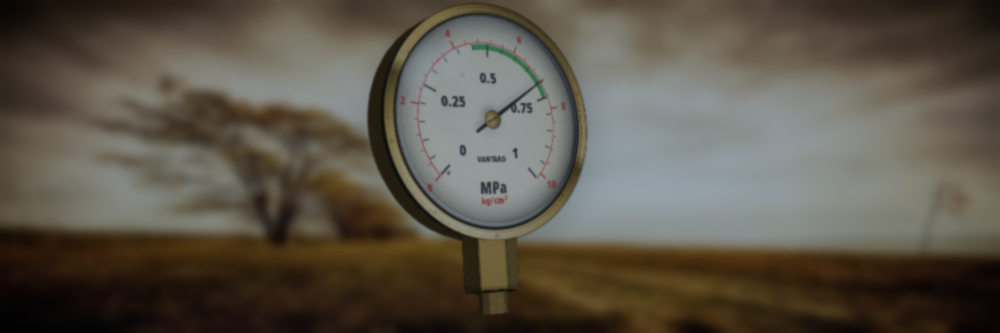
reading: MPa 0.7
